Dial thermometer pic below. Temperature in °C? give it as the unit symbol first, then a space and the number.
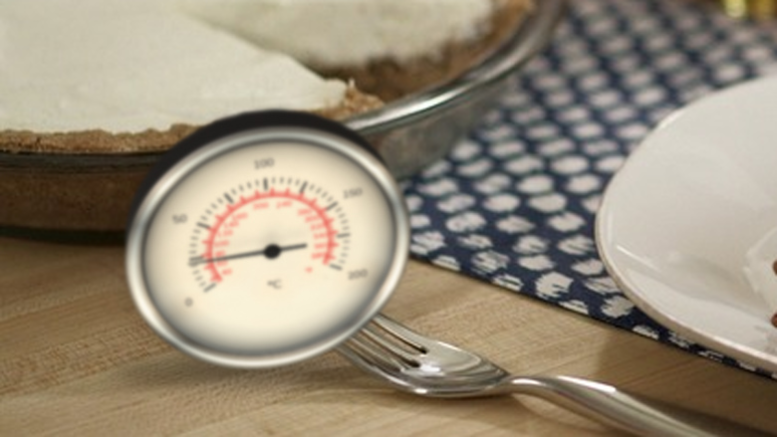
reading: °C 25
